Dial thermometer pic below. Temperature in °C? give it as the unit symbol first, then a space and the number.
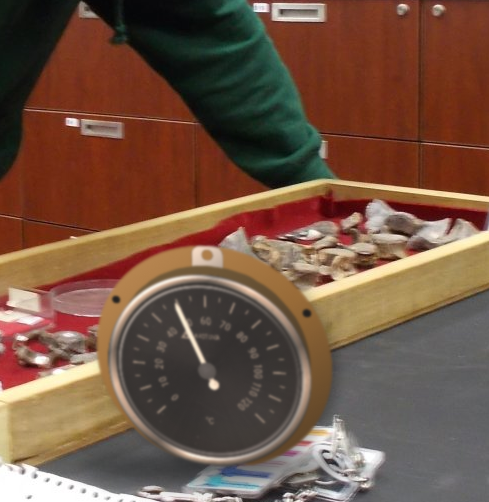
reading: °C 50
